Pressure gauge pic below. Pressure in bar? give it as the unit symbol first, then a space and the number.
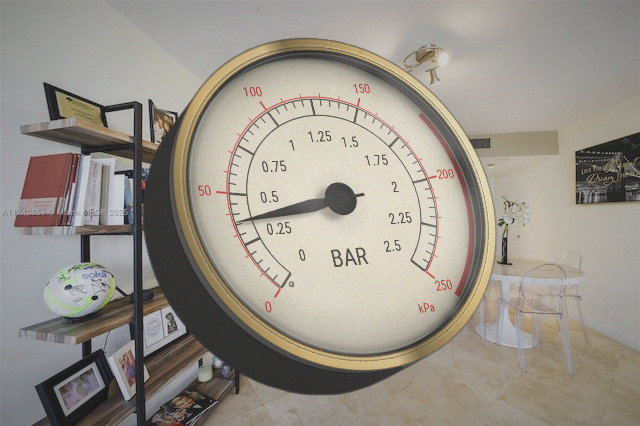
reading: bar 0.35
